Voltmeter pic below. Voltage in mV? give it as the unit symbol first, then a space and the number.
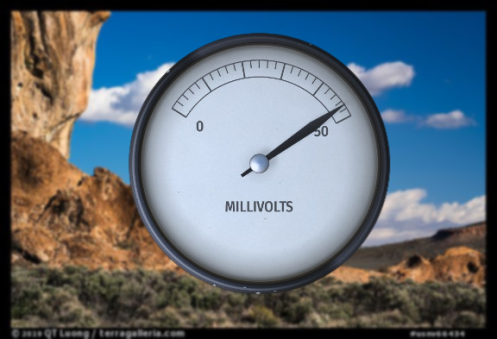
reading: mV 47
